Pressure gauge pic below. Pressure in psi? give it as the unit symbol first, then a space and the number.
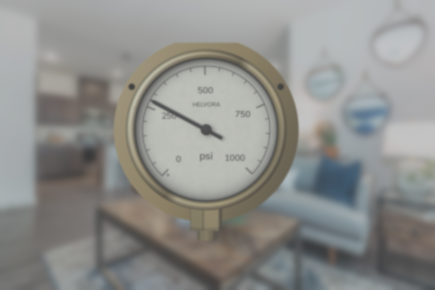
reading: psi 275
